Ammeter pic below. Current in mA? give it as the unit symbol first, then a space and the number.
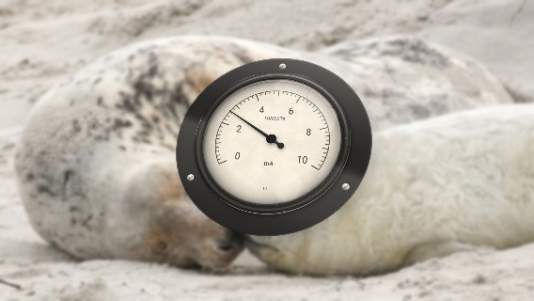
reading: mA 2.6
